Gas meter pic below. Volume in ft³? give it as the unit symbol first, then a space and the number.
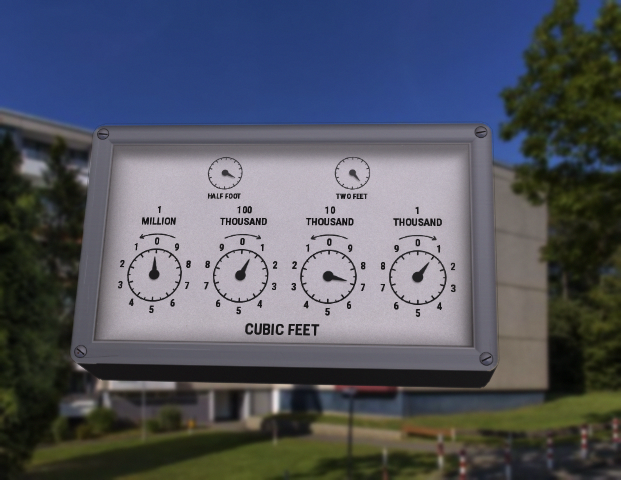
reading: ft³ 7100
